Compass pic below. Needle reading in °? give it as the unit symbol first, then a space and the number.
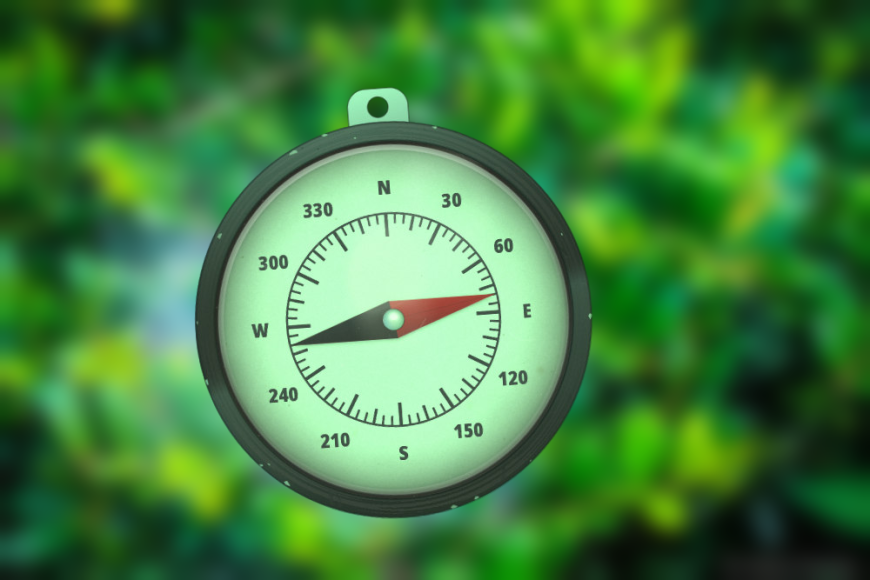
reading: ° 80
